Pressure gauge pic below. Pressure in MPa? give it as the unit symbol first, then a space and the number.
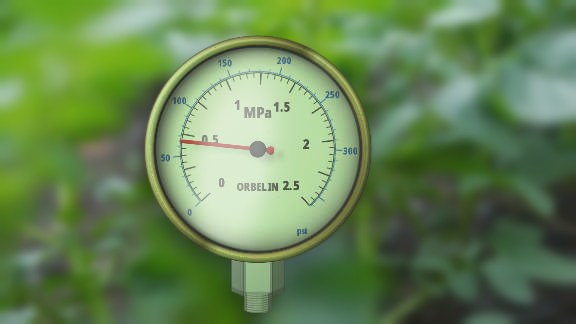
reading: MPa 0.45
